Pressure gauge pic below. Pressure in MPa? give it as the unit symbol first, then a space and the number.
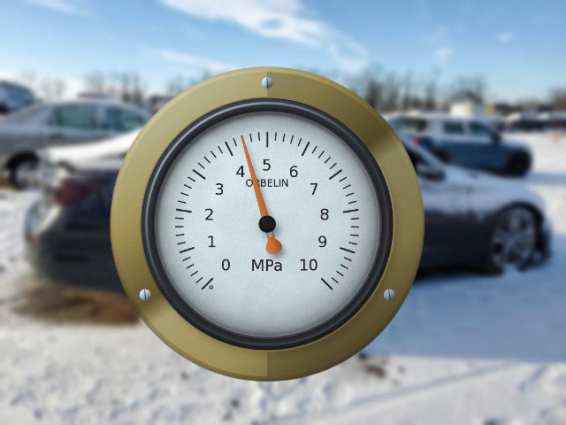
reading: MPa 4.4
